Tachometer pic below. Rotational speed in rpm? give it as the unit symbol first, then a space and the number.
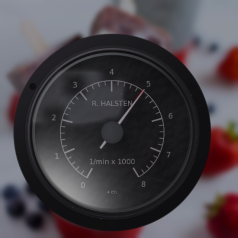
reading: rpm 5000
